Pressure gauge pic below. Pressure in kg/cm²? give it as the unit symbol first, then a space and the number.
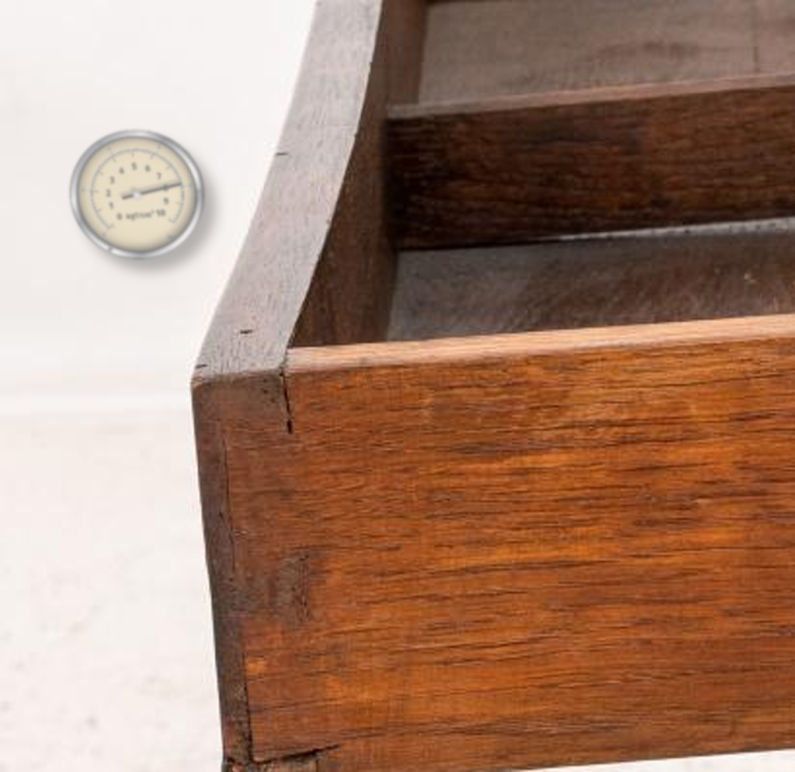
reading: kg/cm² 8
